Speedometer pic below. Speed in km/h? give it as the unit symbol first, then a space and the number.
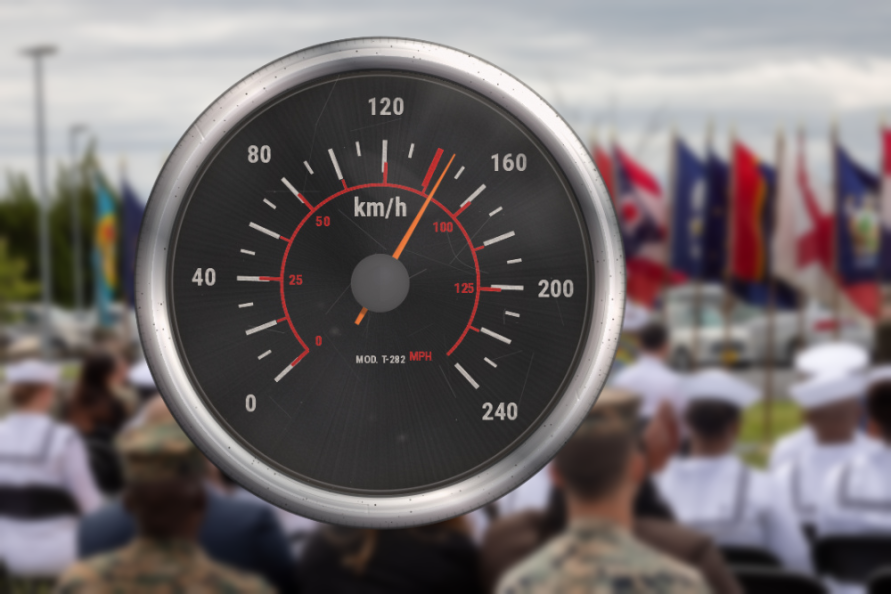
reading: km/h 145
